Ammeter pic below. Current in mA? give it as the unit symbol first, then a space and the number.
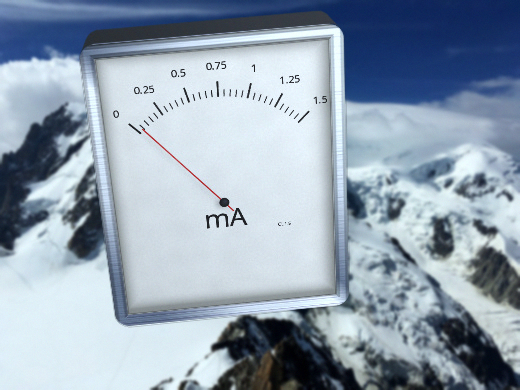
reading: mA 0.05
